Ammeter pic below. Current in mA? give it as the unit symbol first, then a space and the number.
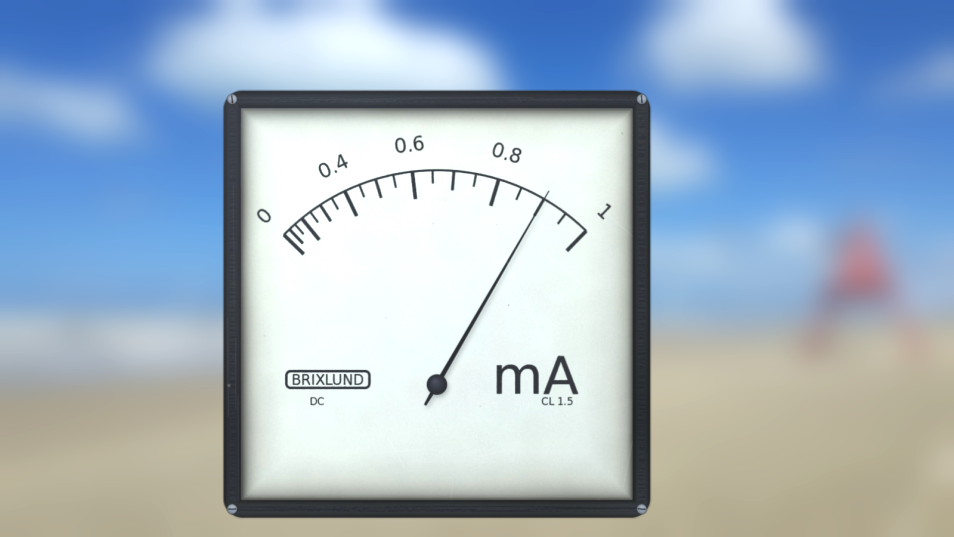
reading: mA 0.9
